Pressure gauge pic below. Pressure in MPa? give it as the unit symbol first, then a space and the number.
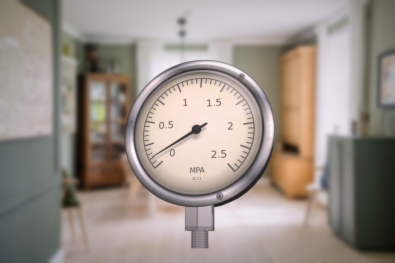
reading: MPa 0.1
